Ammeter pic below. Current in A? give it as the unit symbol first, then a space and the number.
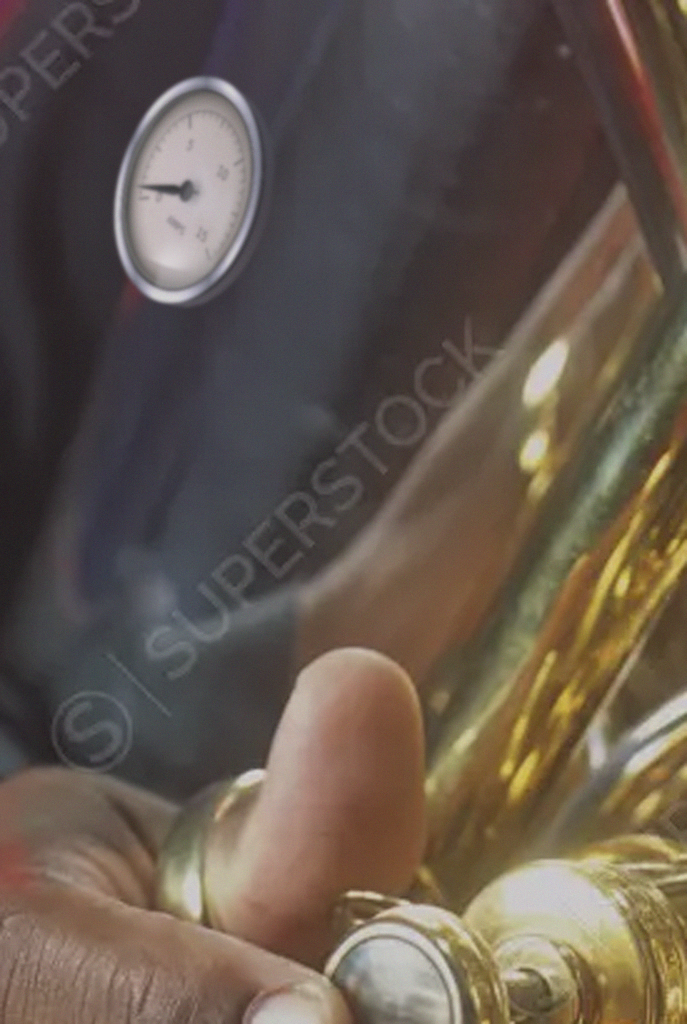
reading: A 0.5
